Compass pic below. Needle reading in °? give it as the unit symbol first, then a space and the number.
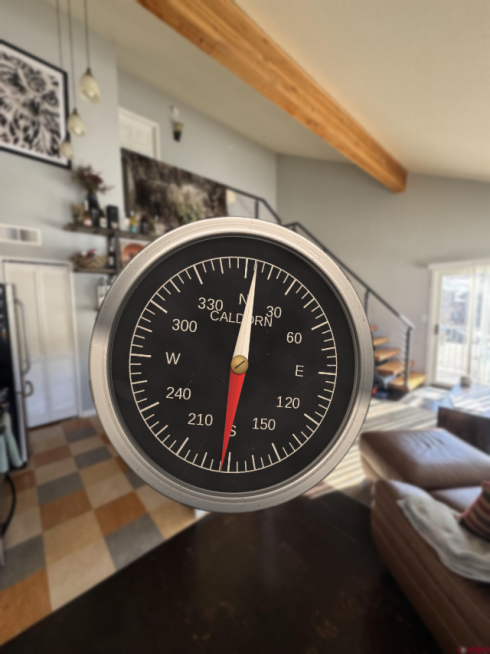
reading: ° 185
